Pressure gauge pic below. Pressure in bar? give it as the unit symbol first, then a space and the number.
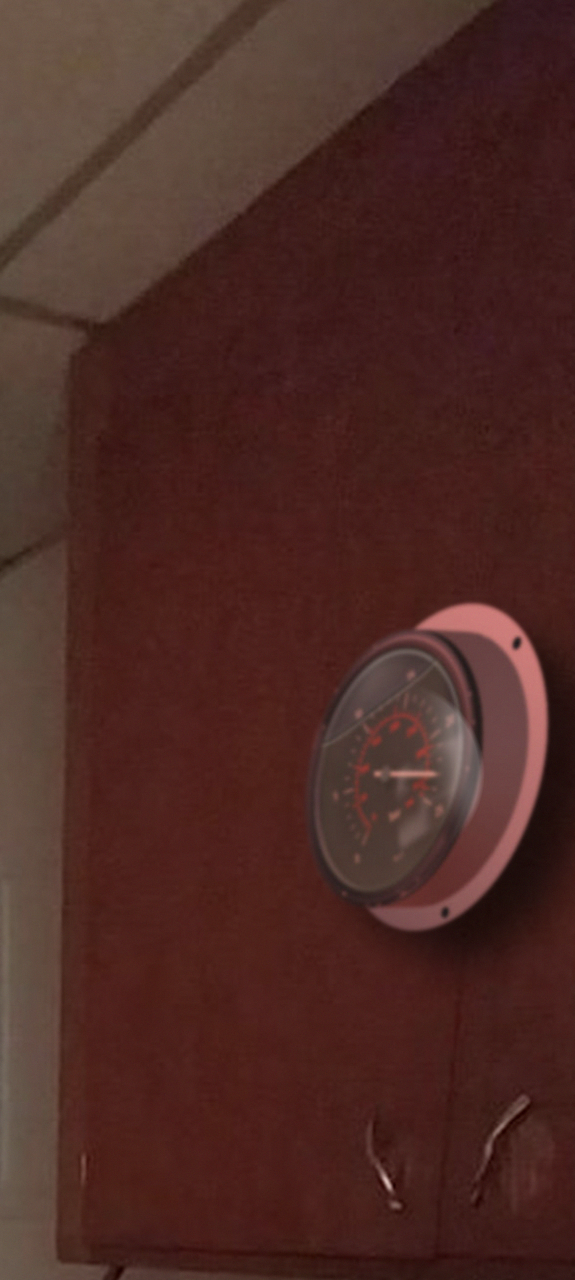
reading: bar 23
